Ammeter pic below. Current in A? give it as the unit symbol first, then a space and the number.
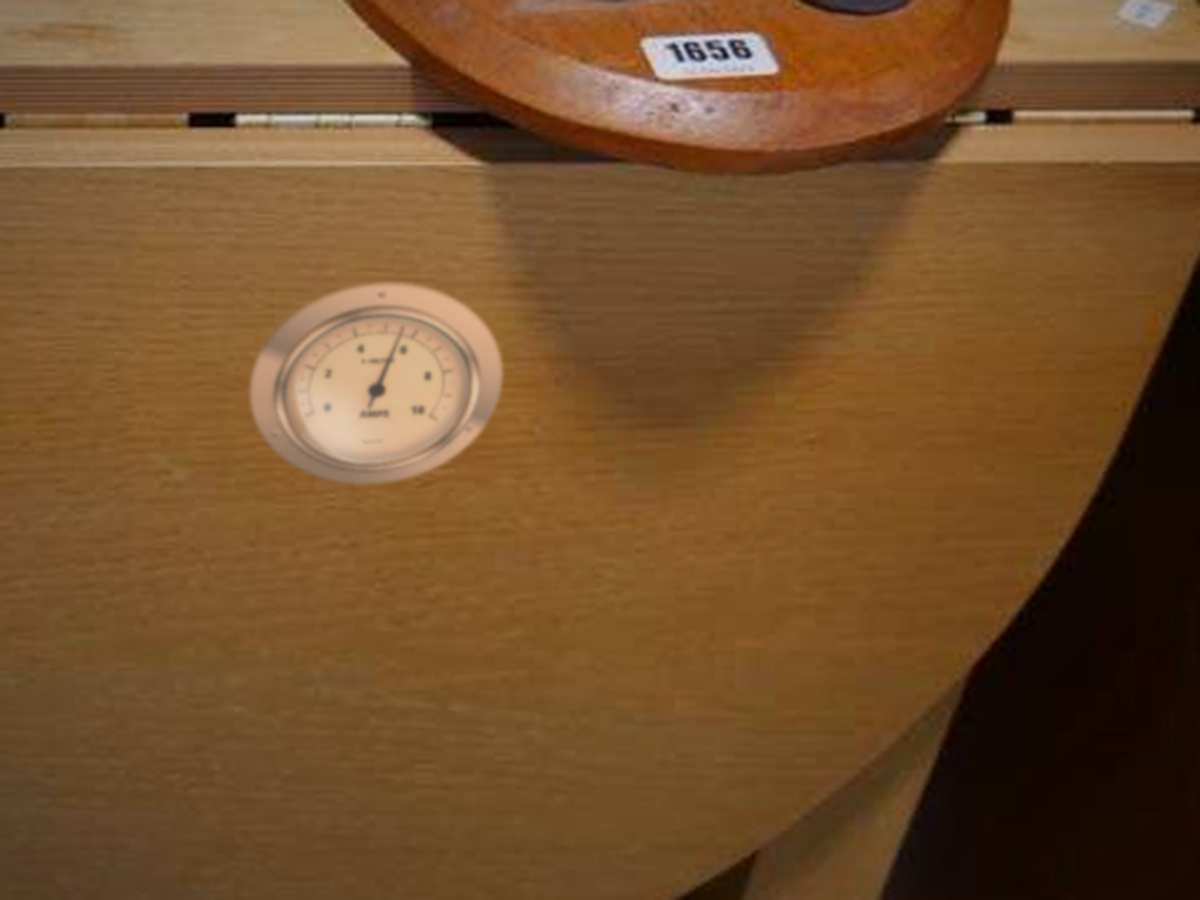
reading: A 5.5
